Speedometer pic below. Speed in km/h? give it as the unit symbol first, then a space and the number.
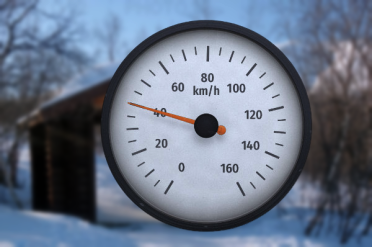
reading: km/h 40
